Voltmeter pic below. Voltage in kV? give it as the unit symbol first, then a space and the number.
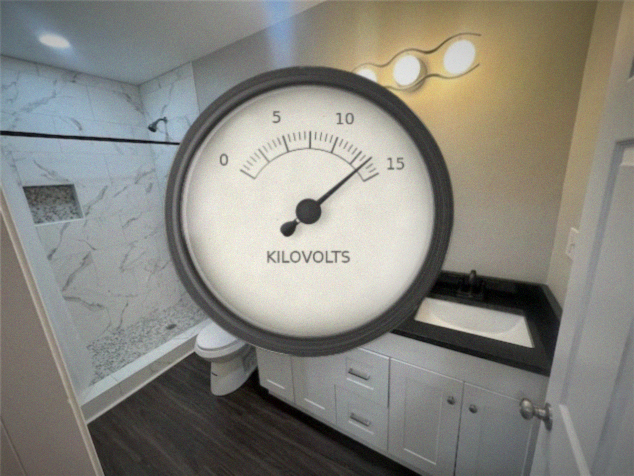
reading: kV 13.5
